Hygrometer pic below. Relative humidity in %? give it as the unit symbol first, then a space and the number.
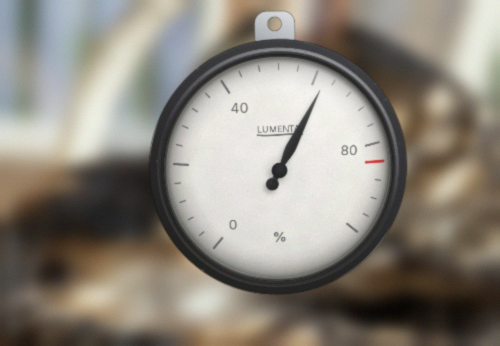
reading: % 62
